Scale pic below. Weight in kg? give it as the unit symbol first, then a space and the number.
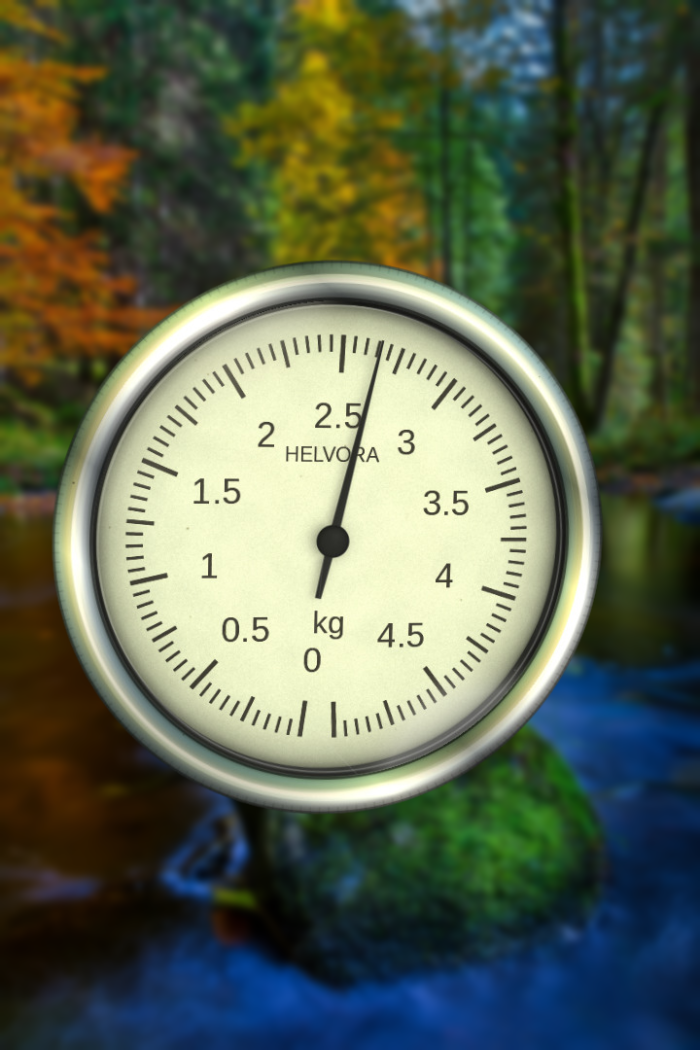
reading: kg 2.65
